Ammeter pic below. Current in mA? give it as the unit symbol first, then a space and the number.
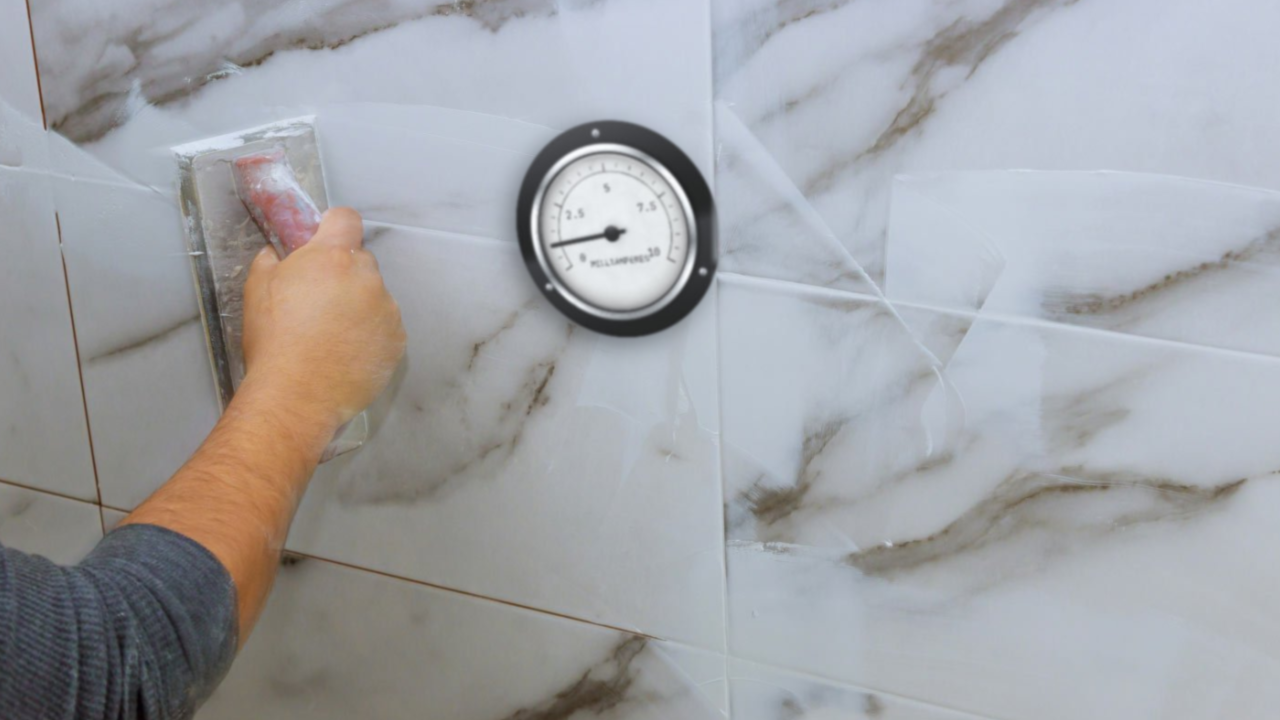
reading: mA 1
